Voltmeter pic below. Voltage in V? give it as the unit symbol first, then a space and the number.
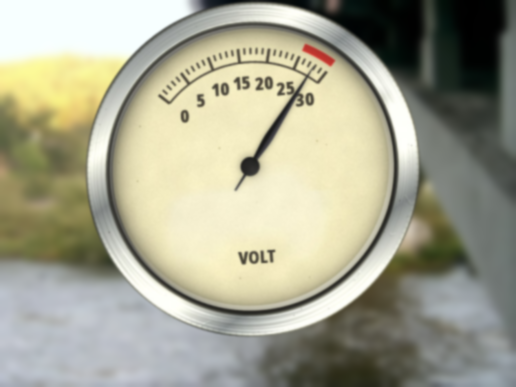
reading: V 28
